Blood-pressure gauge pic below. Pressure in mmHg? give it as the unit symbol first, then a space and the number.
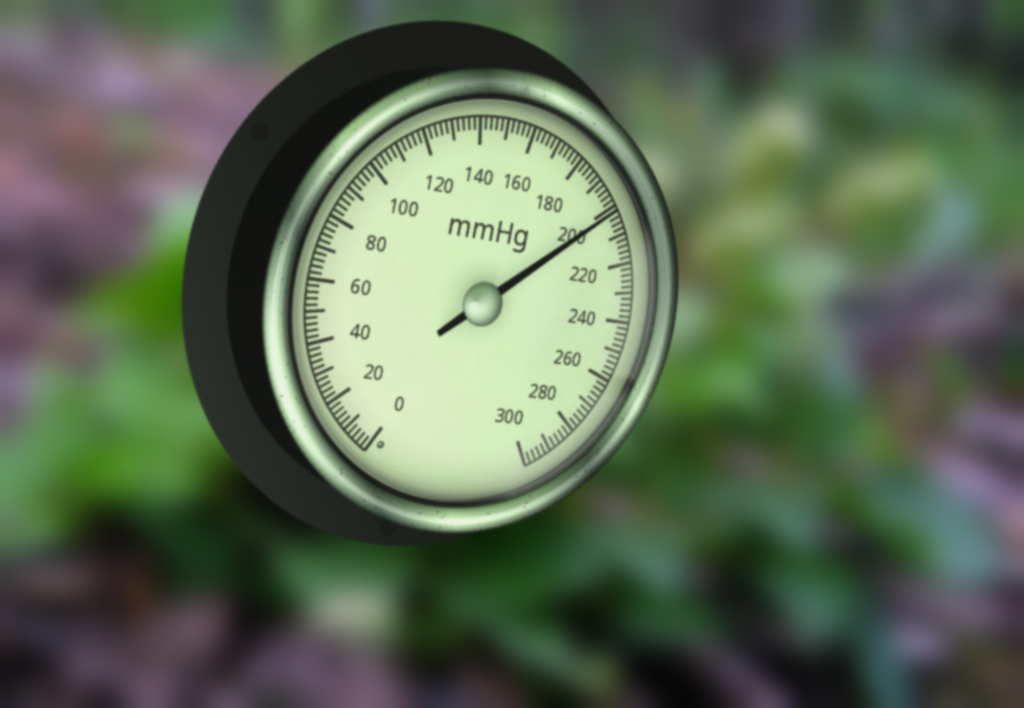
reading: mmHg 200
